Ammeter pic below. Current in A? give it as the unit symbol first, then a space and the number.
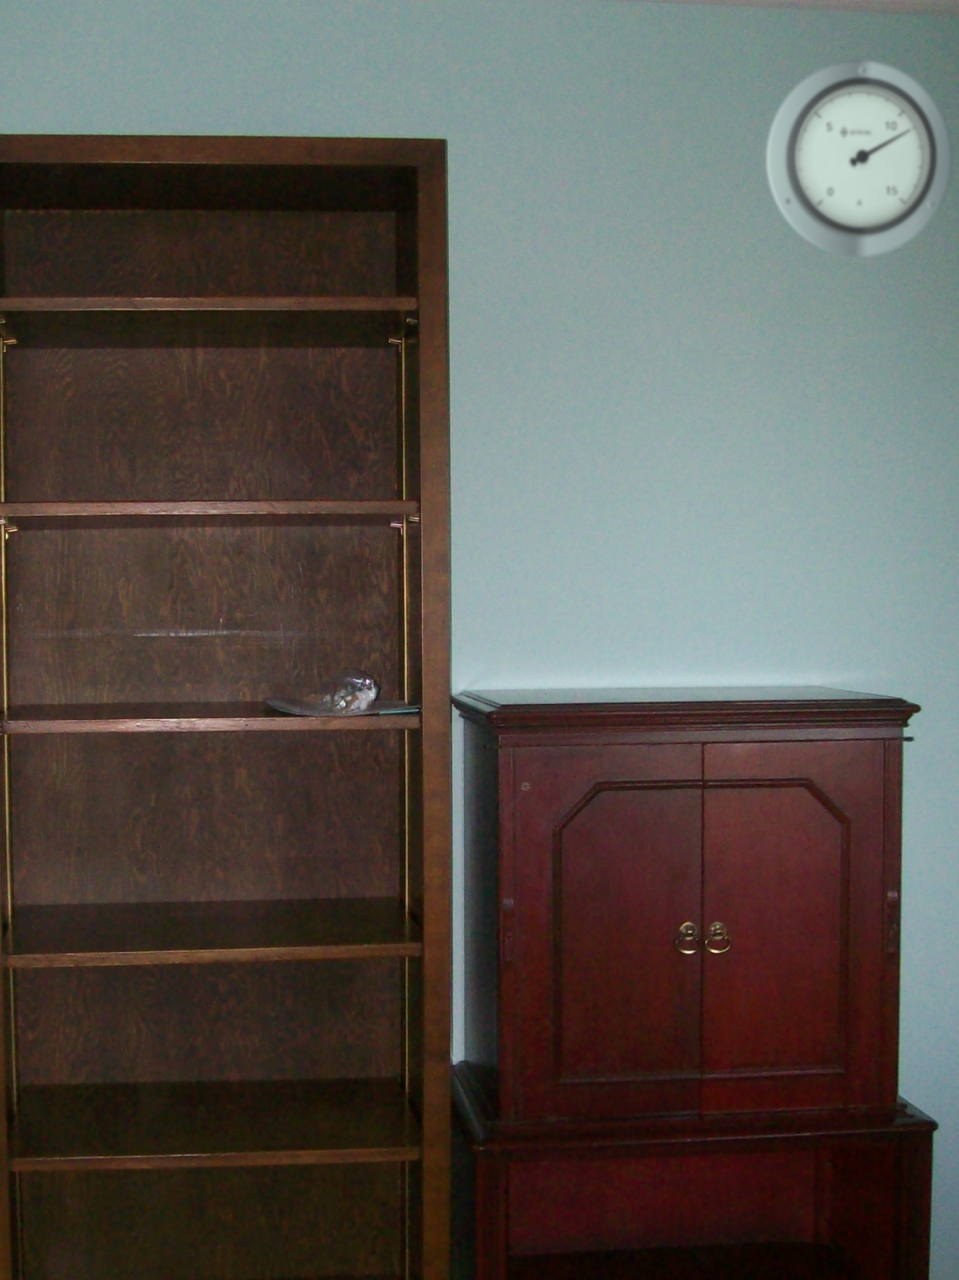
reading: A 11
